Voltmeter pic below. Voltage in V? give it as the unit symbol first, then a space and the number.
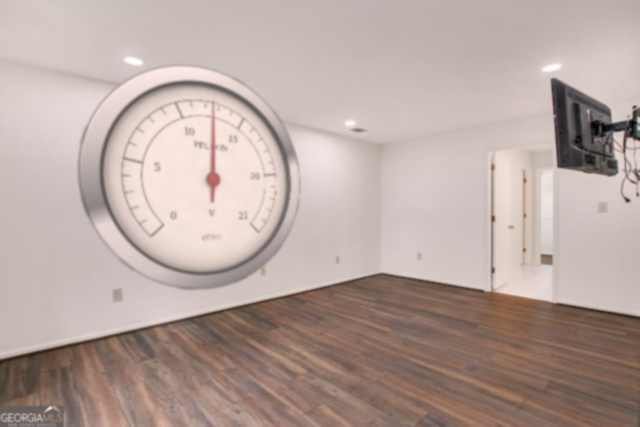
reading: V 12.5
